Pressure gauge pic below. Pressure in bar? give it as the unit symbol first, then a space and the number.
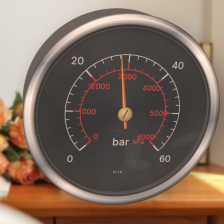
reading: bar 28
